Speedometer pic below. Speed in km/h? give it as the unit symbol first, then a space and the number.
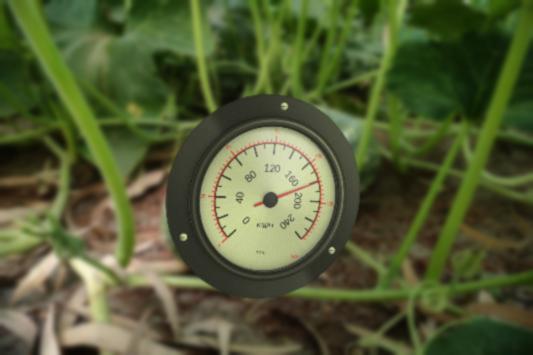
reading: km/h 180
